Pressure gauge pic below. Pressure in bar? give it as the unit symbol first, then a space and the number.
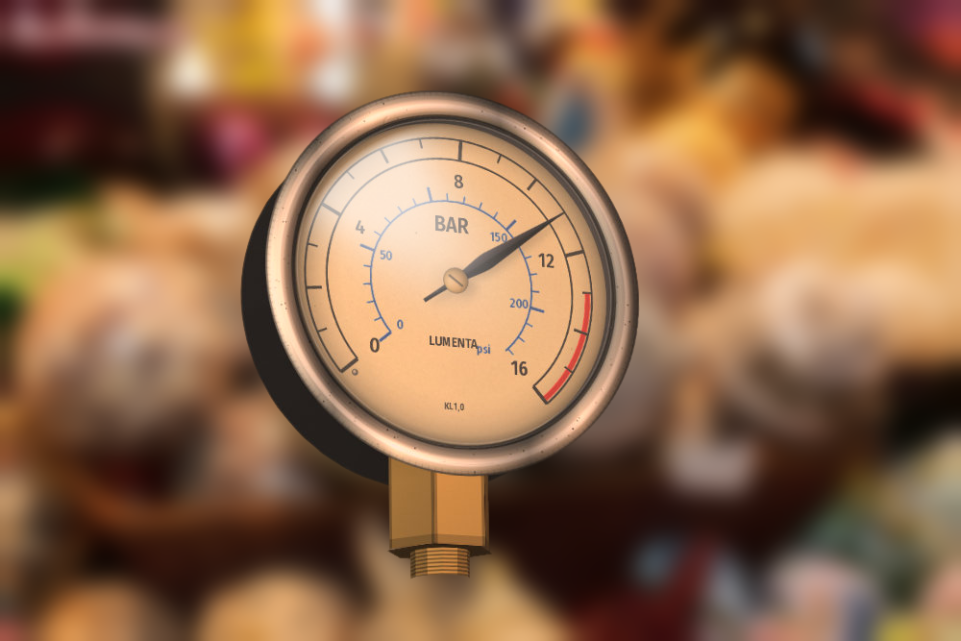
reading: bar 11
